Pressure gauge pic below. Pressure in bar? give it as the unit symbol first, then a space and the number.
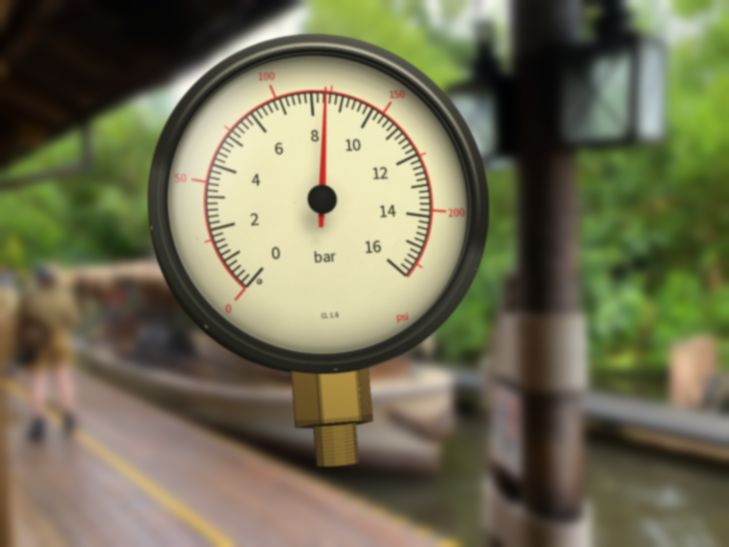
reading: bar 8.4
